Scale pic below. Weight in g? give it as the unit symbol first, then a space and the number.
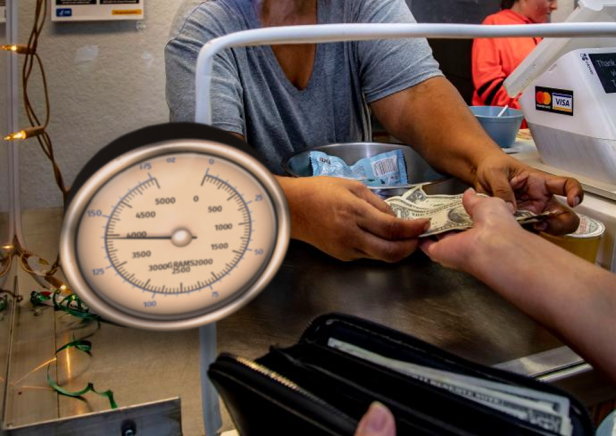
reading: g 4000
